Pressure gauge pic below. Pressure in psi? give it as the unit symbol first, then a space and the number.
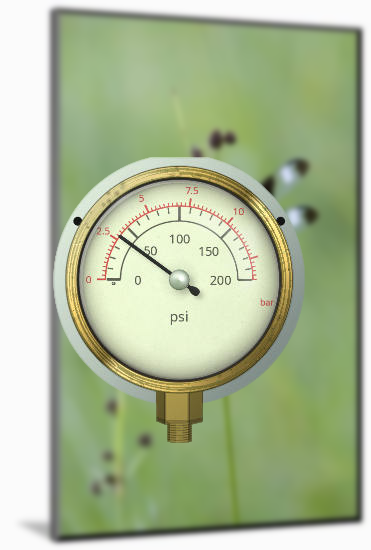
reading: psi 40
